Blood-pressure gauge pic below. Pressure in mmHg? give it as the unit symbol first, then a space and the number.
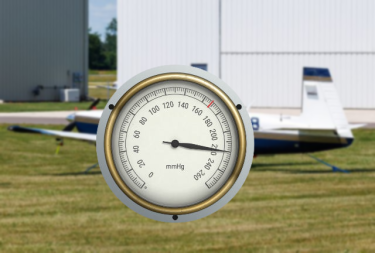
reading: mmHg 220
